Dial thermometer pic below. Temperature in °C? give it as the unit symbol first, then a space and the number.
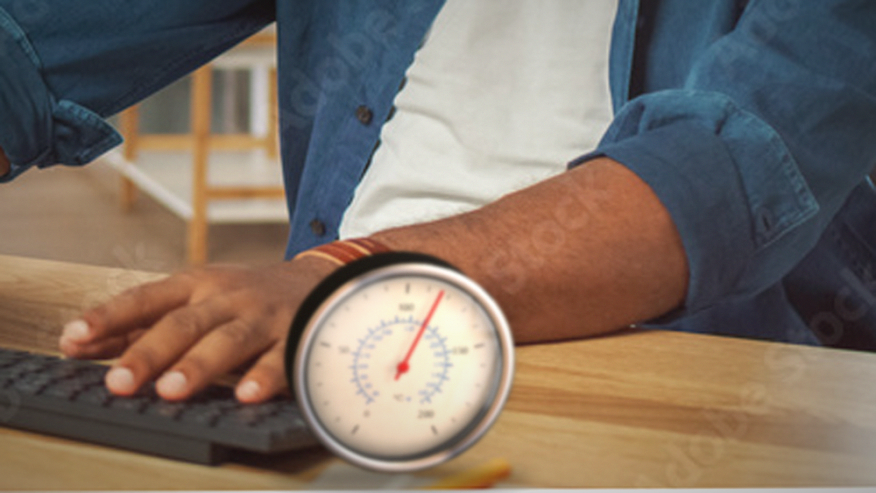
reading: °C 115
